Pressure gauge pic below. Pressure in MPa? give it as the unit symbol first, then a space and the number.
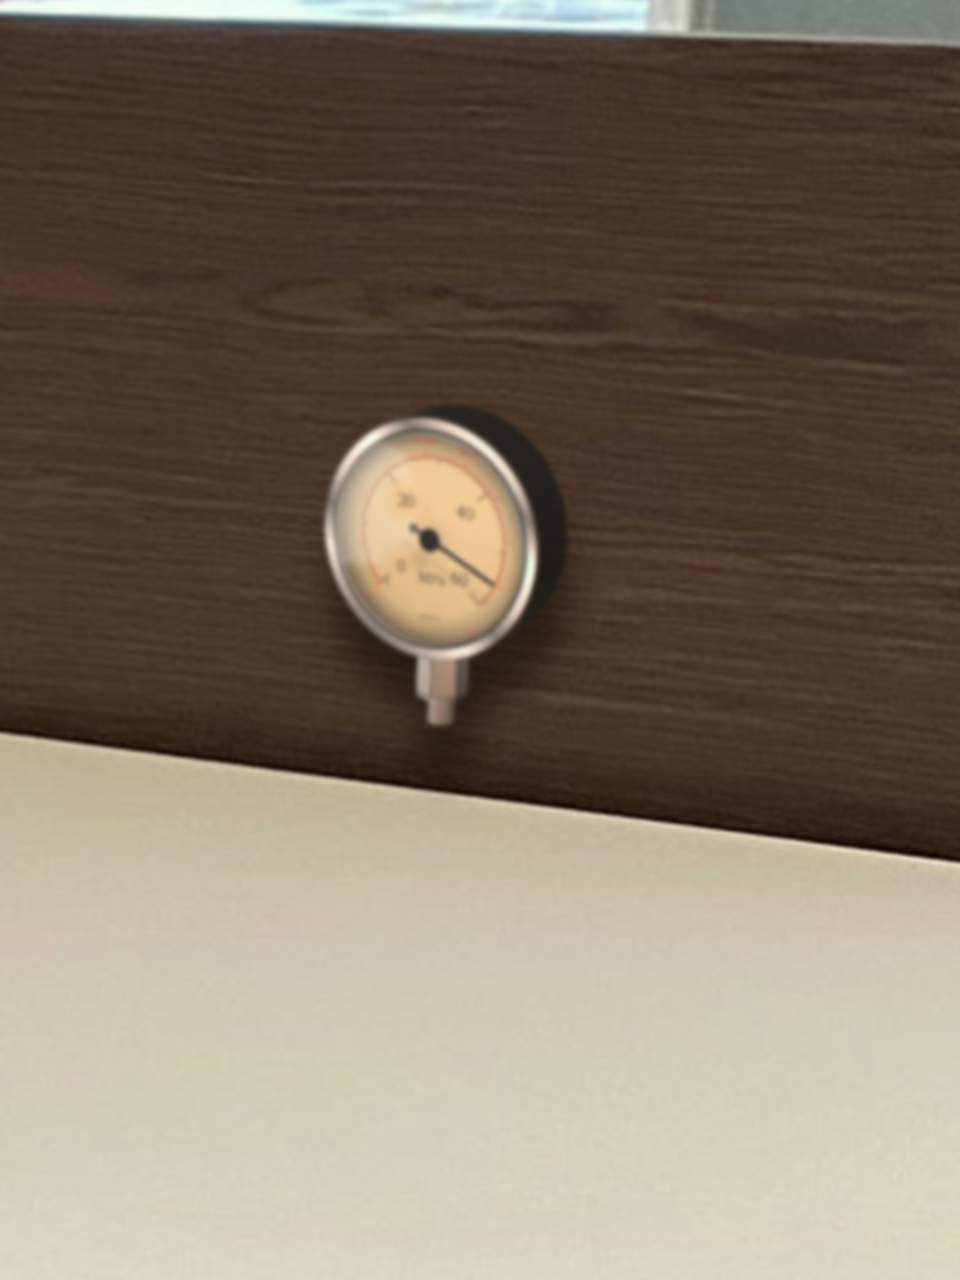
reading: MPa 55
